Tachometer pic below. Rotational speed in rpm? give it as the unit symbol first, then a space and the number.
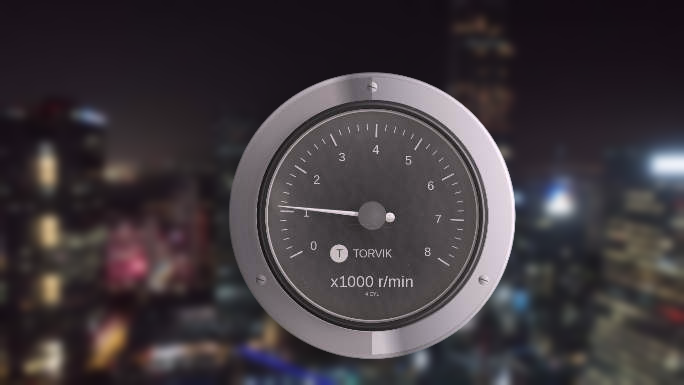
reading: rpm 1100
